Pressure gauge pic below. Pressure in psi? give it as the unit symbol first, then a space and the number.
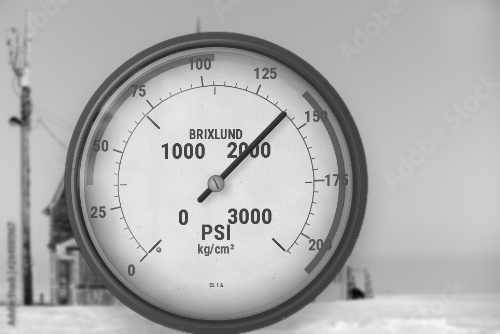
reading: psi 2000
